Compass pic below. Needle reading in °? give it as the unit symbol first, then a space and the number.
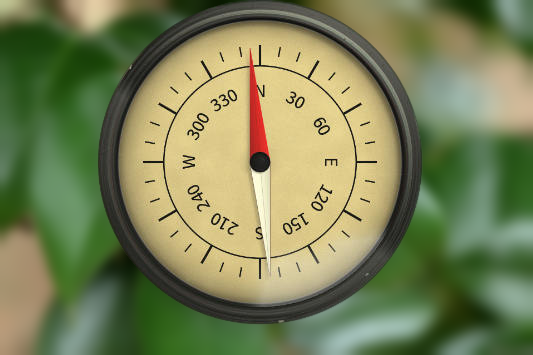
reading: ° 355
